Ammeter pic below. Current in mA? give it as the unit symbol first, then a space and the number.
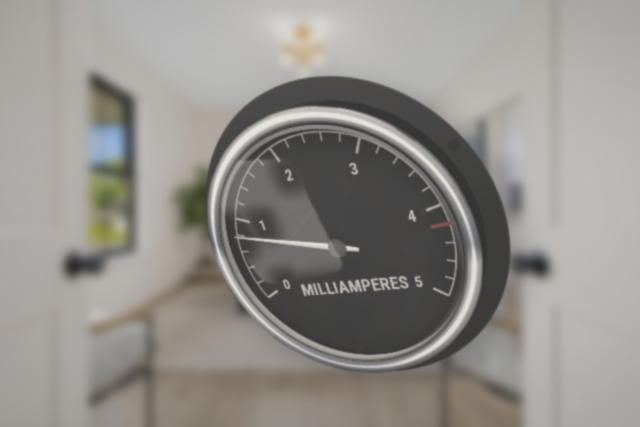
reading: mA 0.8
